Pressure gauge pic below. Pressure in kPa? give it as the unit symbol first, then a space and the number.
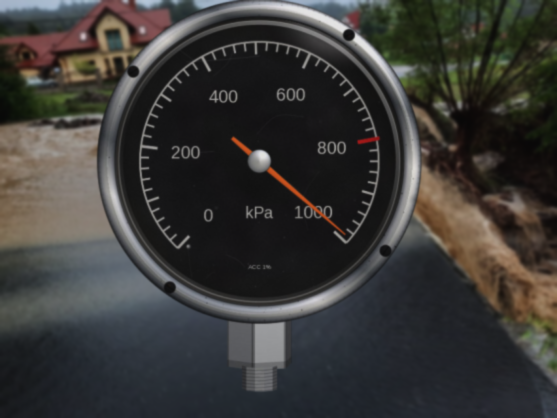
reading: kPa 990
